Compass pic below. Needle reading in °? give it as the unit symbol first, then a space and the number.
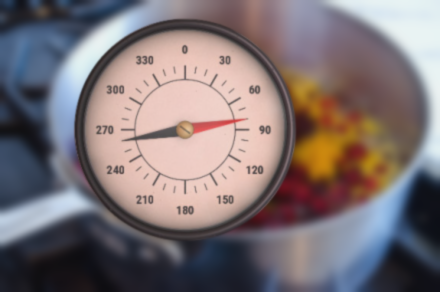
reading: ° 80
